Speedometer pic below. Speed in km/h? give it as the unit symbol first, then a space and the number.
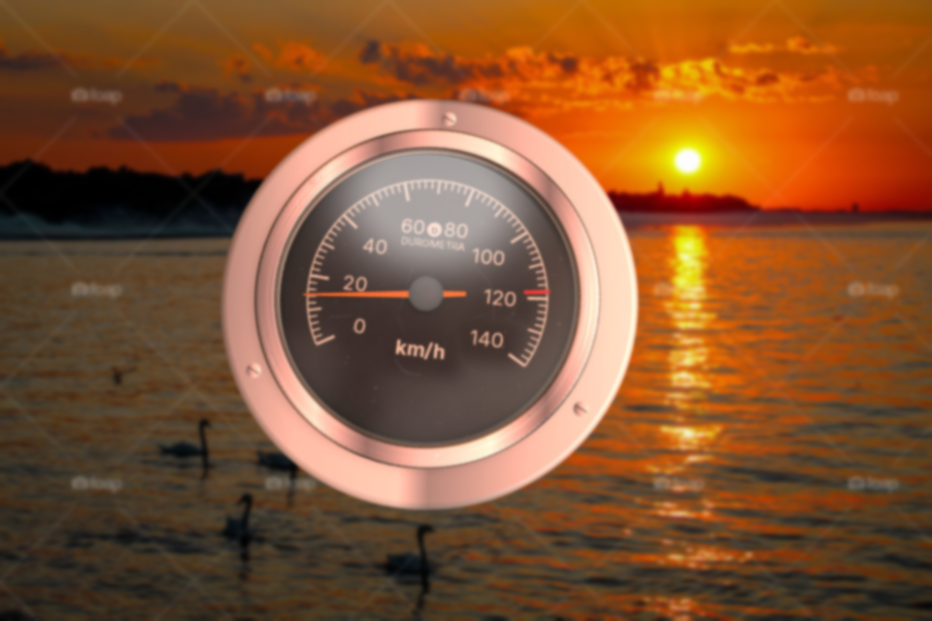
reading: km/h 14
